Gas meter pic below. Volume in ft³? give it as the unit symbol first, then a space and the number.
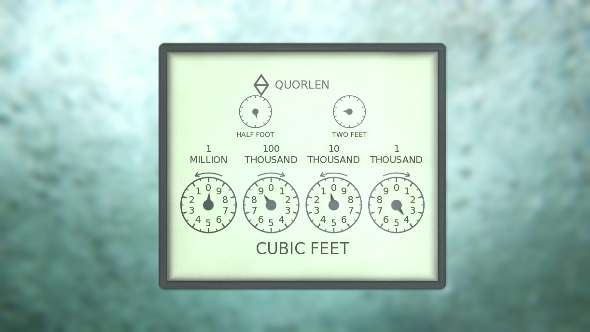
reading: ft³ 990400
